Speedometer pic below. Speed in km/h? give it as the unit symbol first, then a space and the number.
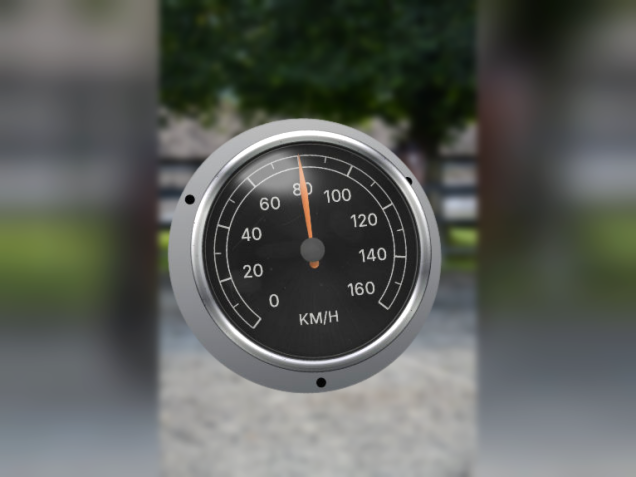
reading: km/h 80
